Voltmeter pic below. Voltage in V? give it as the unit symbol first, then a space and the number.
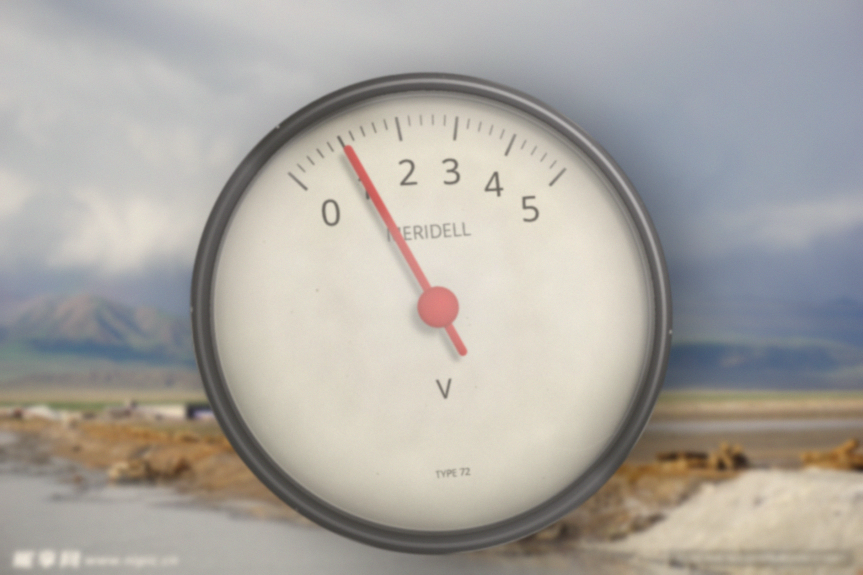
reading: V 1
